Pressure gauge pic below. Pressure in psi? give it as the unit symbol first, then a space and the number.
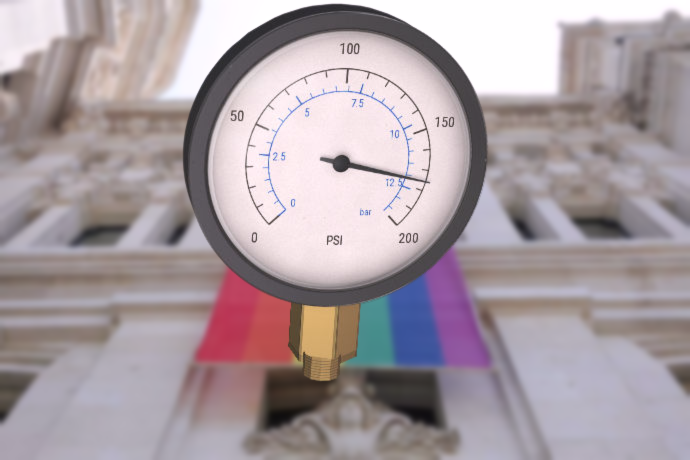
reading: psi 175
